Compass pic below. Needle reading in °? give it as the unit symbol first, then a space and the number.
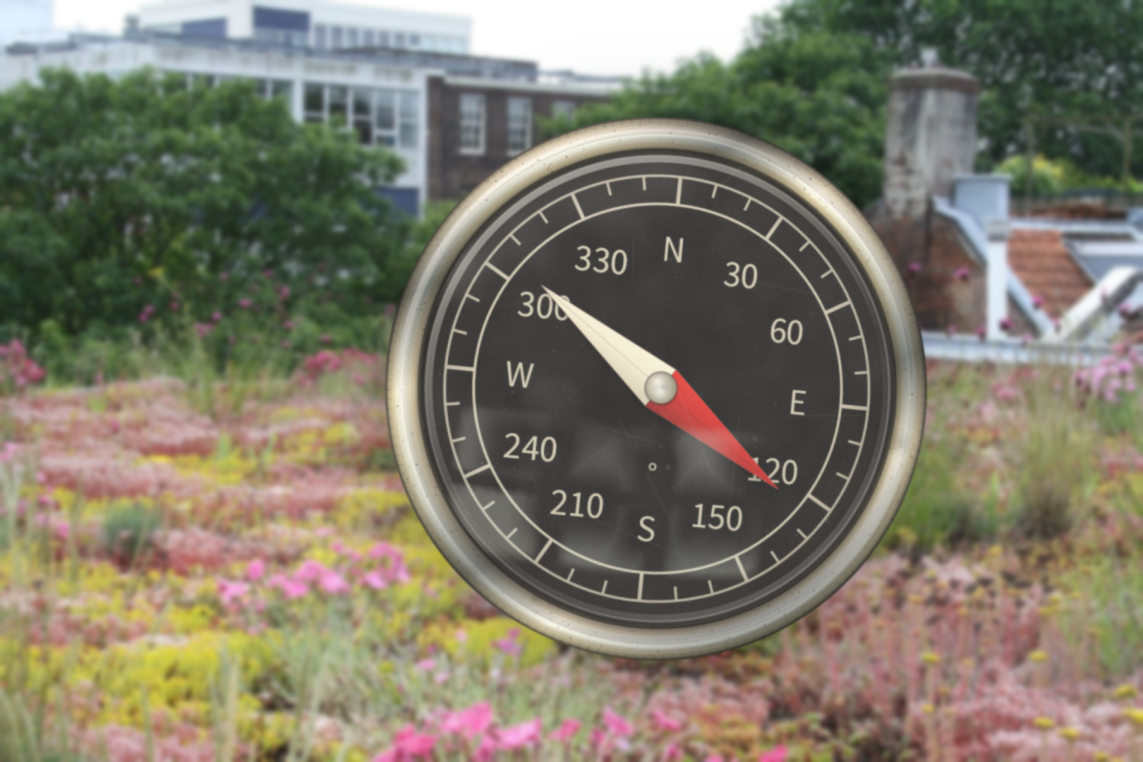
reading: ° 125
